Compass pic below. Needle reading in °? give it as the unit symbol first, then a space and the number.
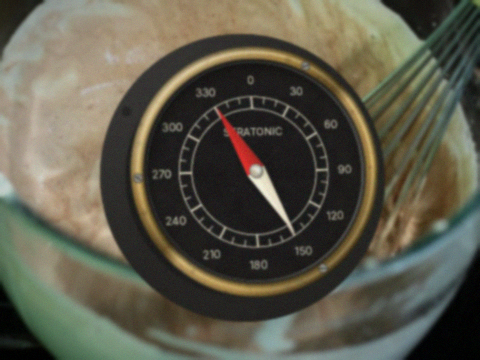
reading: ° 330
